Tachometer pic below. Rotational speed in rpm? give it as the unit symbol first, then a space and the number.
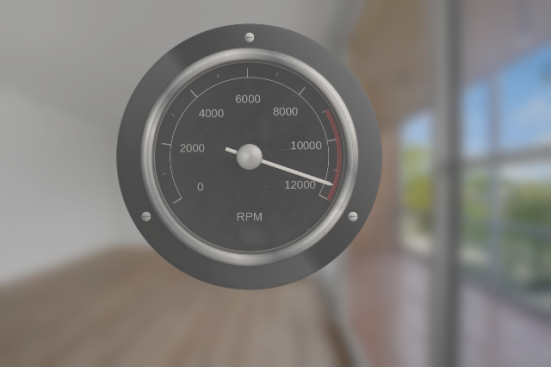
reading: rpm 11500
